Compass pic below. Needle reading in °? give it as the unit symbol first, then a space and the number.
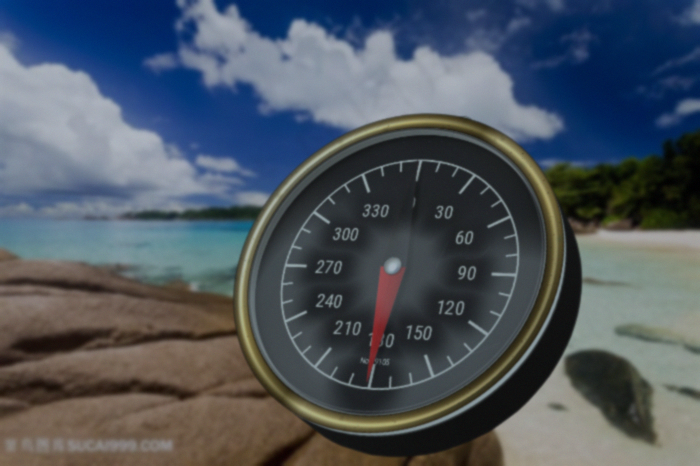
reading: ° 180
